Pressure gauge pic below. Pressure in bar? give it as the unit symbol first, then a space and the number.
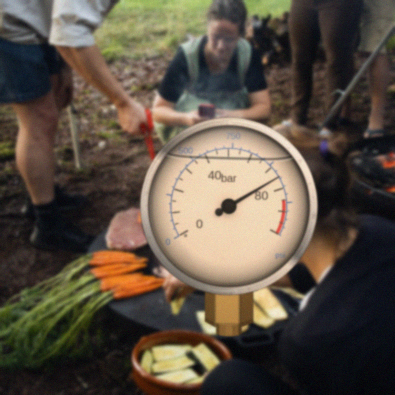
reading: bar 75
